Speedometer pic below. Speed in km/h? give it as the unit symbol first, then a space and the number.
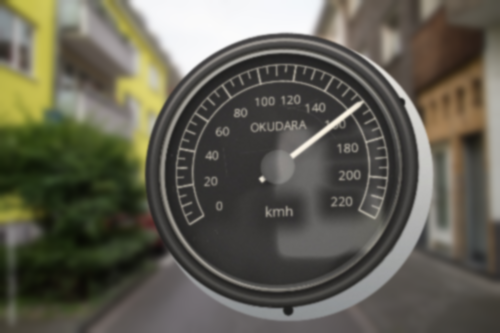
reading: km/h 160
